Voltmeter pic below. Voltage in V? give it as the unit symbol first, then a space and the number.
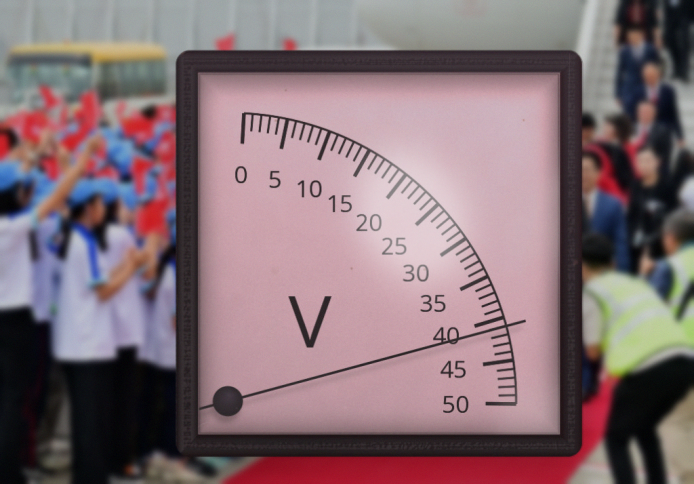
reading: V 41
